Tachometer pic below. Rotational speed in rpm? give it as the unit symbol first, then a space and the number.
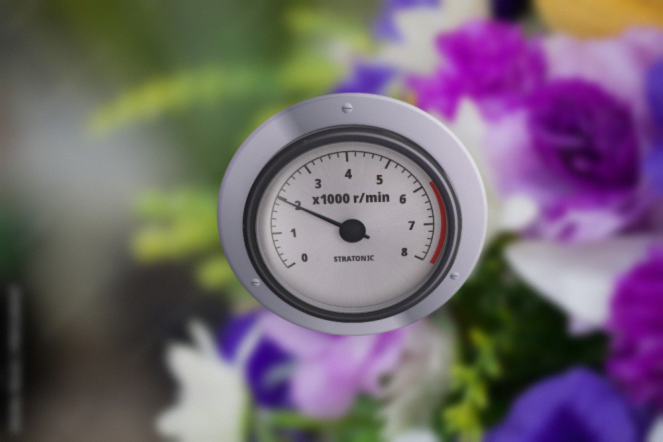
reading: rpm 2000
